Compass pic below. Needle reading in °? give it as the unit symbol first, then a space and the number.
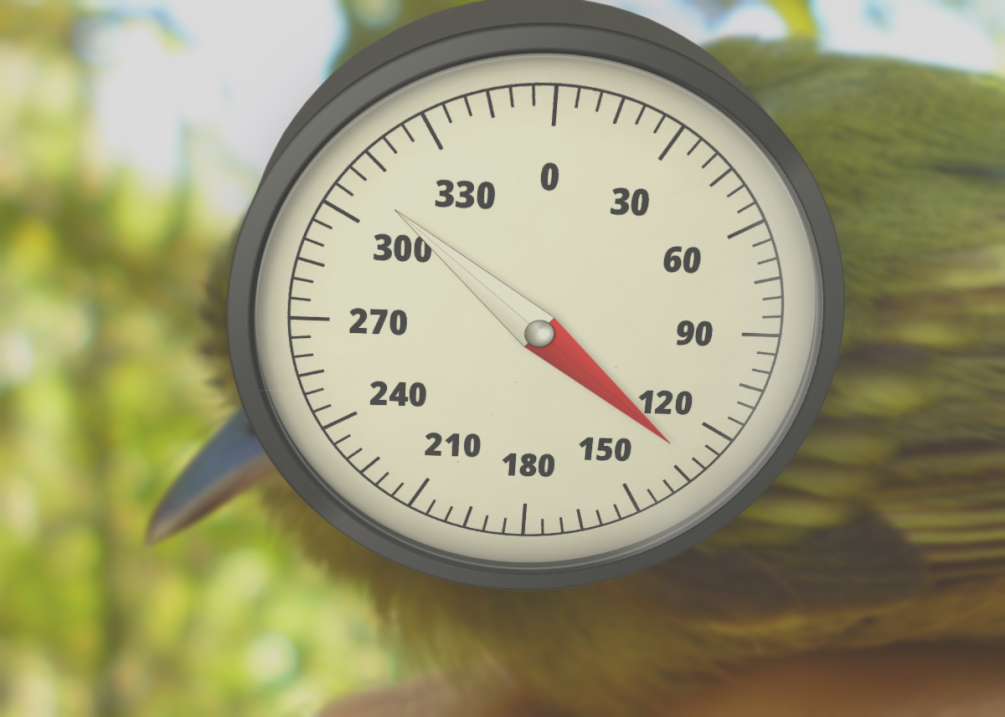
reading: ° 130
